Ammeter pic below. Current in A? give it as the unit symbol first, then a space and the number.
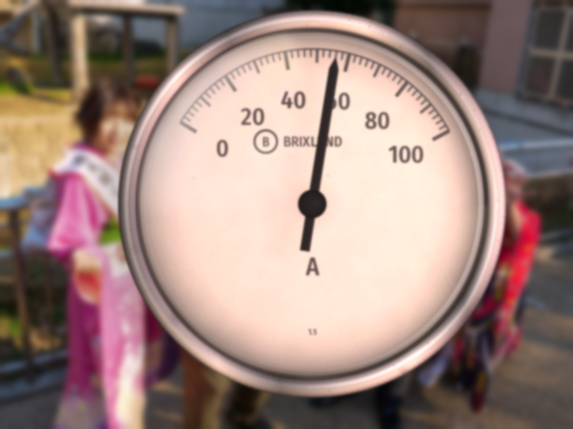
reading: A 56
